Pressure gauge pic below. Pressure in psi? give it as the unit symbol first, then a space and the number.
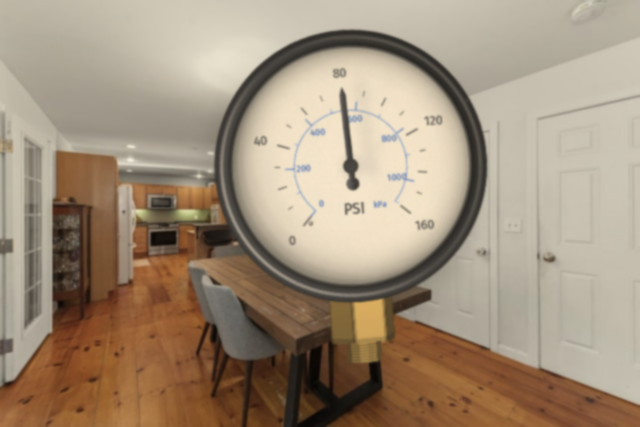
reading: psi 80
